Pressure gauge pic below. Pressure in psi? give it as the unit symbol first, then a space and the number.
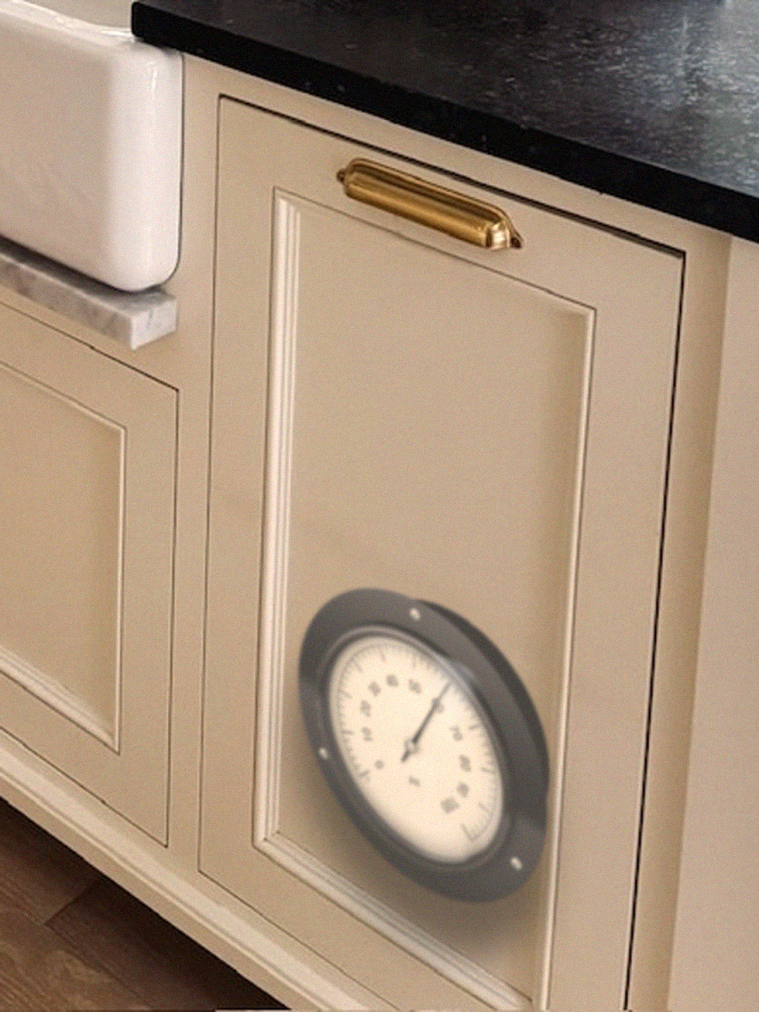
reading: psi 60
